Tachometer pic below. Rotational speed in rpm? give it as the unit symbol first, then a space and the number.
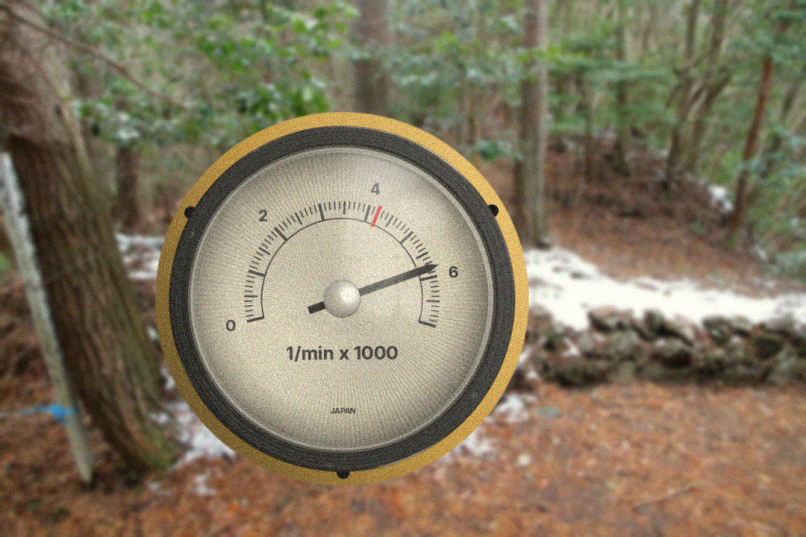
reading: rpm 5800
